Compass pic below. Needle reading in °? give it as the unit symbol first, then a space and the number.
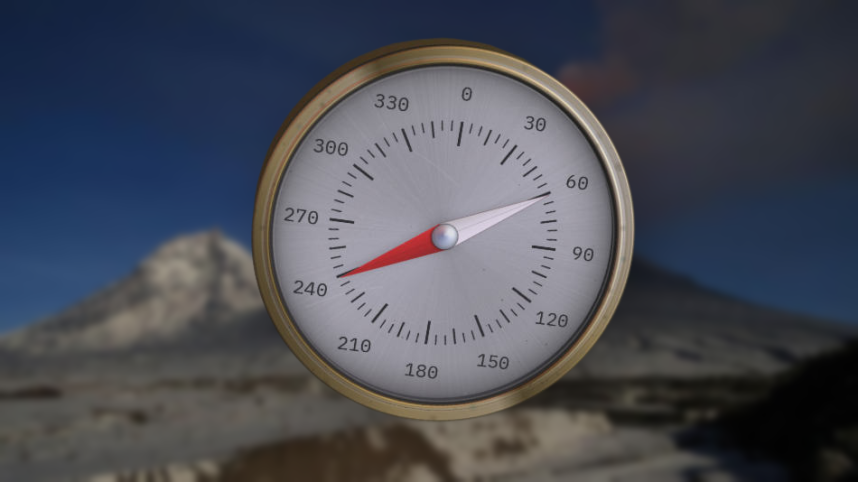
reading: ° 240
